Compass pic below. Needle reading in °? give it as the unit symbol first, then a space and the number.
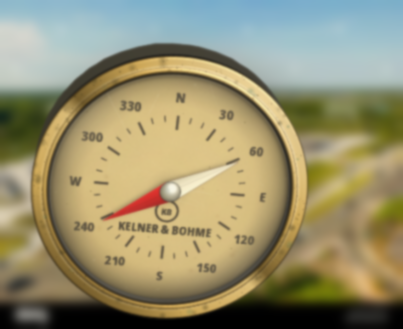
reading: ° 240
